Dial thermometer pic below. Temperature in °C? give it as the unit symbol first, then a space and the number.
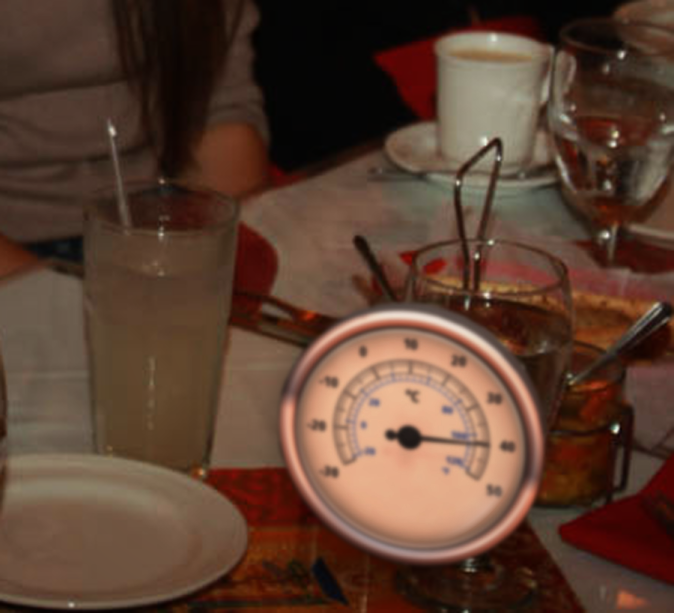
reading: °C 40
